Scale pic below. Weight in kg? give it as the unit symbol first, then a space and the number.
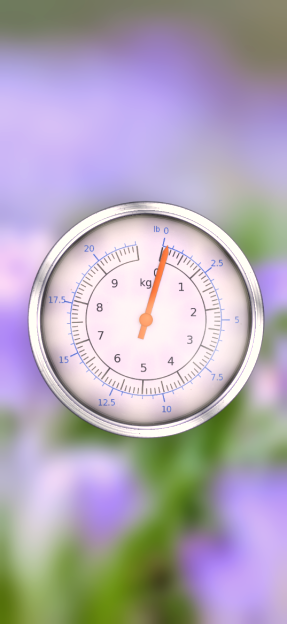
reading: kg 0.1
